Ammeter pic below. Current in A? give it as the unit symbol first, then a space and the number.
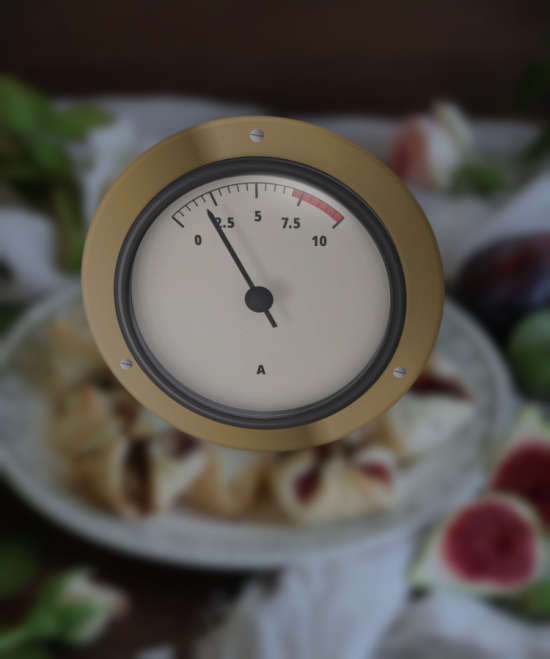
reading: A 2
